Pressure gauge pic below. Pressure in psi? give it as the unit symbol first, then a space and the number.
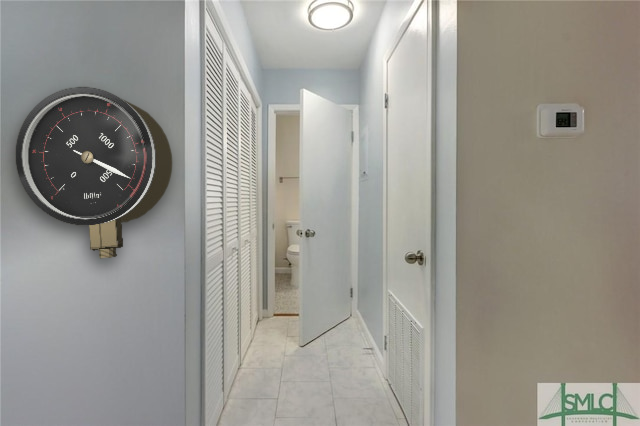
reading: psi 1400
